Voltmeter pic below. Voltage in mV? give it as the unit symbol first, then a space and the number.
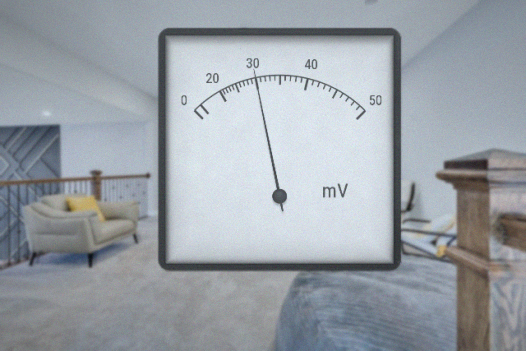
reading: mV 30
